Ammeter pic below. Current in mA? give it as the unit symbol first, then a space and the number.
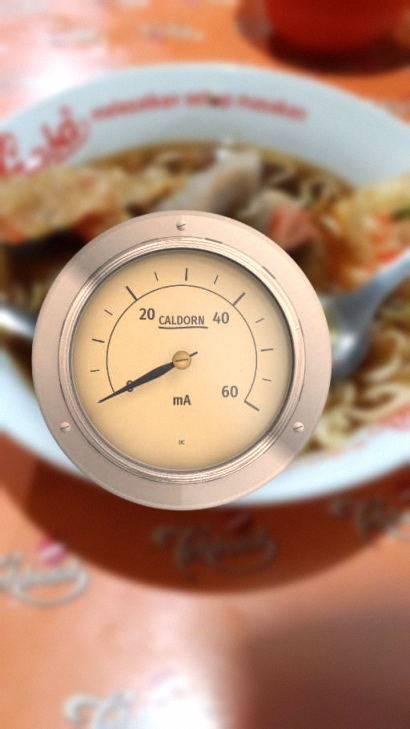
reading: mA 0
